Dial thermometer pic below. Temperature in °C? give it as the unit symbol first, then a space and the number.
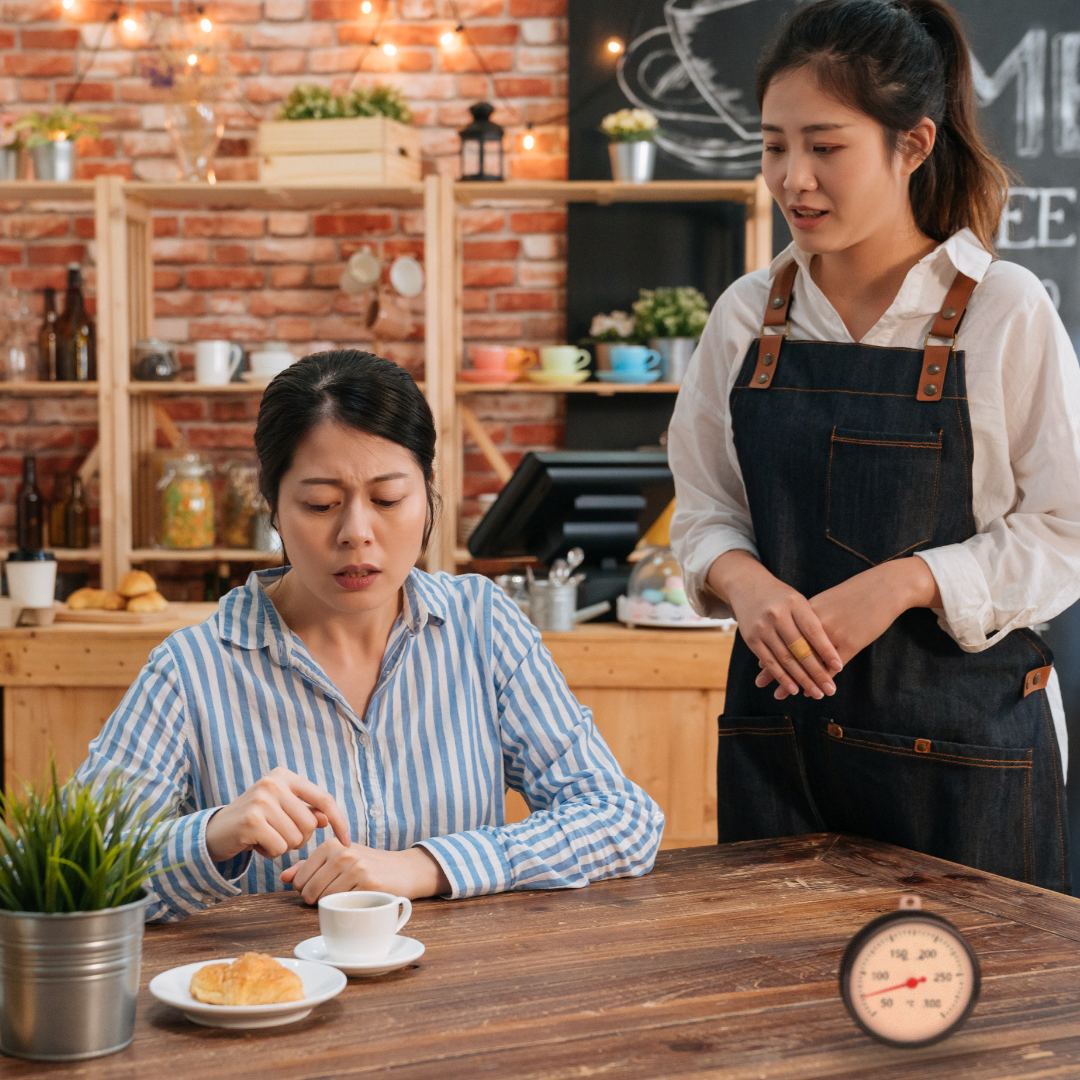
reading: °C 75
